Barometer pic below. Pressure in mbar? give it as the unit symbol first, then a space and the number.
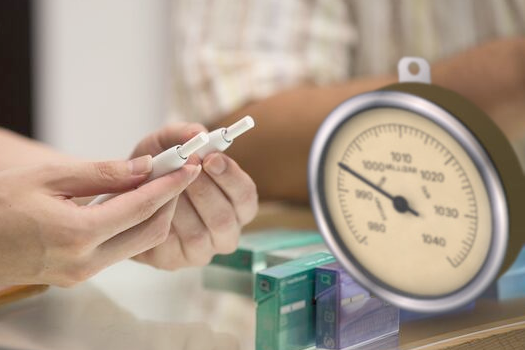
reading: mbar 995
